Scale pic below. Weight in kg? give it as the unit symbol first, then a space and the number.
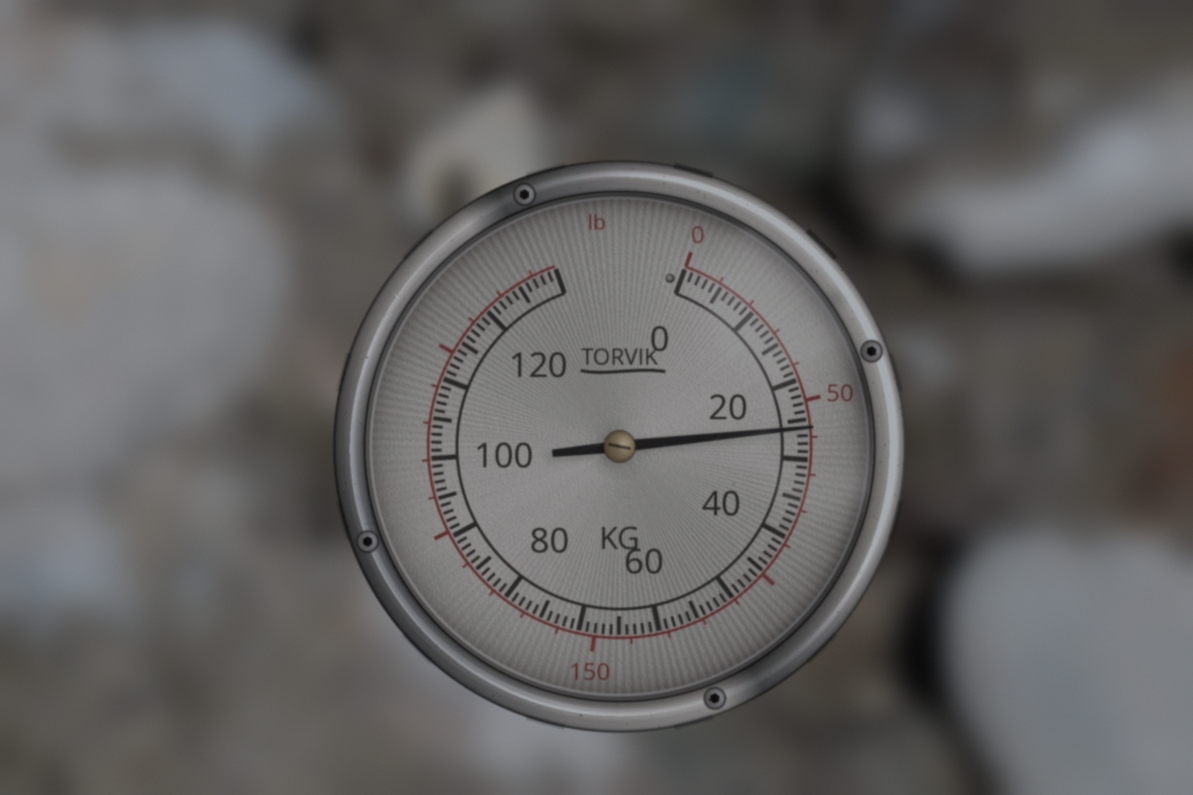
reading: kg 26
